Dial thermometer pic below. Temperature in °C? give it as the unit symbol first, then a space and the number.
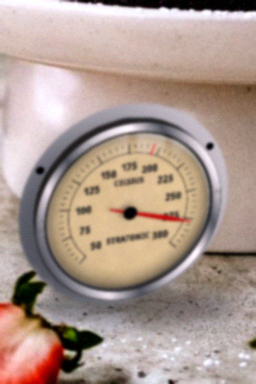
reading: °C 275
